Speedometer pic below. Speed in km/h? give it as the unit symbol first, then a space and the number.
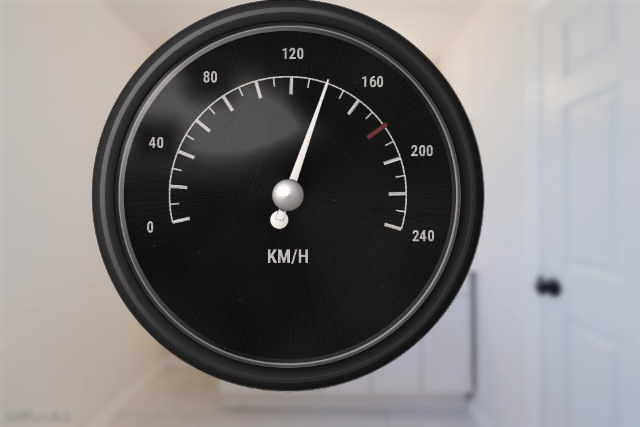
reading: km/h 140
